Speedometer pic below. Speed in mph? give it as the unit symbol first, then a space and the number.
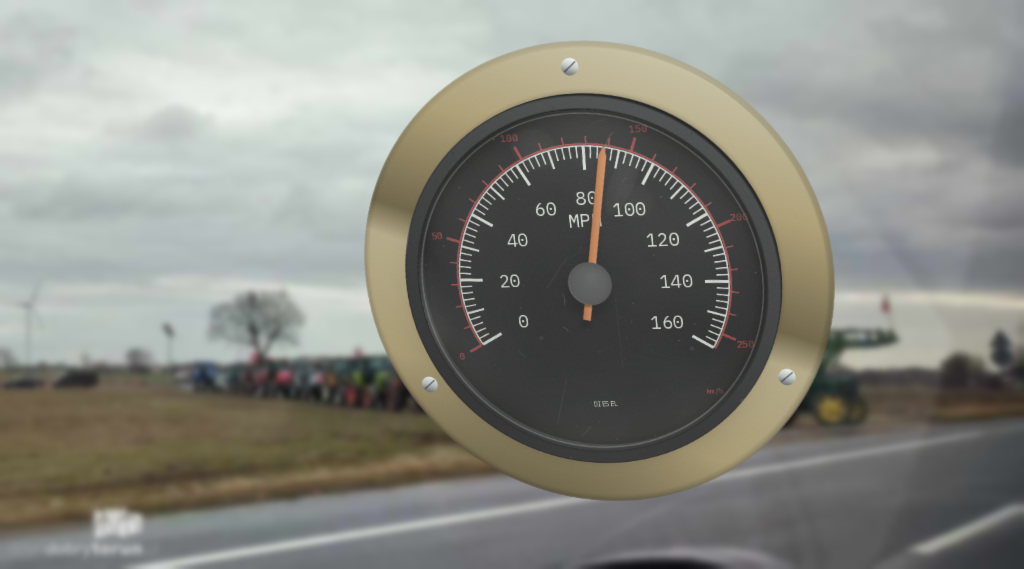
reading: mph 86
